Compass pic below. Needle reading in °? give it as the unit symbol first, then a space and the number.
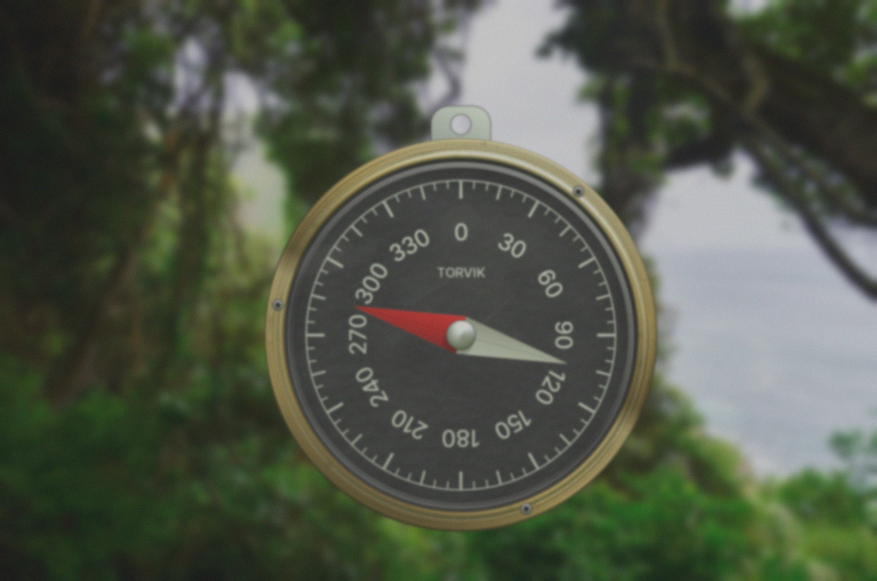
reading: ° 285
